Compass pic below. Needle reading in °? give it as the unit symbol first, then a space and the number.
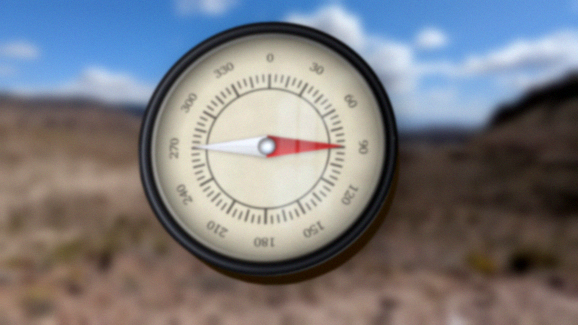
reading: ° 90
